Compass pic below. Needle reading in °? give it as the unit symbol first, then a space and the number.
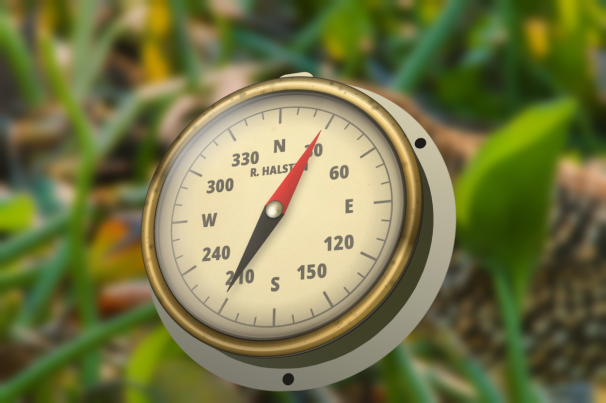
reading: ° 30
